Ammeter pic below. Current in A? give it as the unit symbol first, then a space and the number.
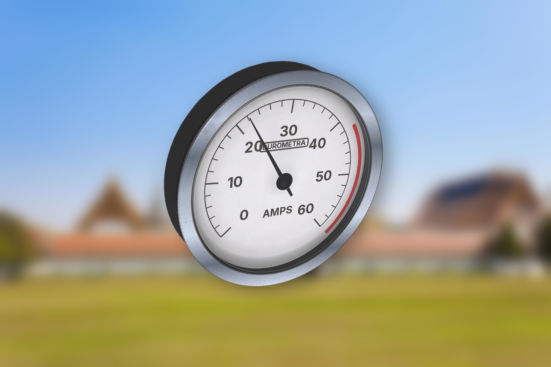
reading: A 22
